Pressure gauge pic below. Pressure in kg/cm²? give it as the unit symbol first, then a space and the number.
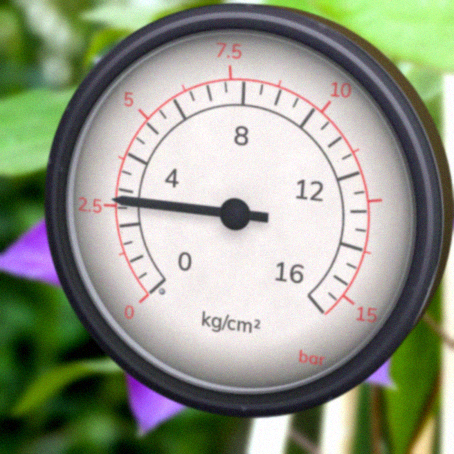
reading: kg/cm² 2.75
